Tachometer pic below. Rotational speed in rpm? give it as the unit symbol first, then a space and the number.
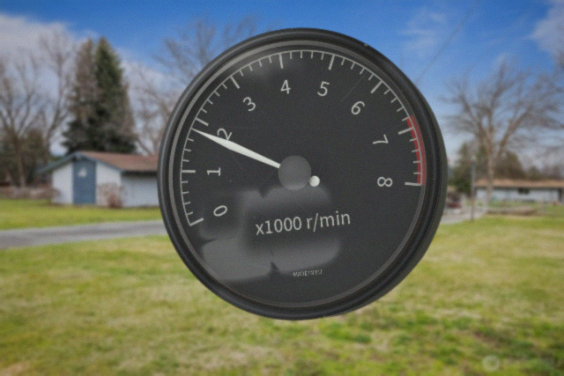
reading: rpm 1800
